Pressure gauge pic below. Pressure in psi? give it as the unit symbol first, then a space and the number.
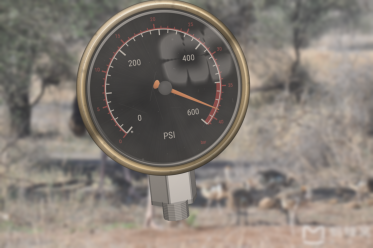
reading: psi 560
